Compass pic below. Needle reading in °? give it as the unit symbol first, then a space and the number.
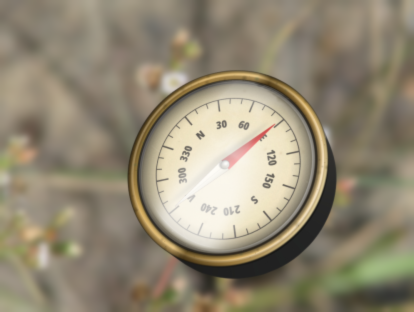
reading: ° 90
